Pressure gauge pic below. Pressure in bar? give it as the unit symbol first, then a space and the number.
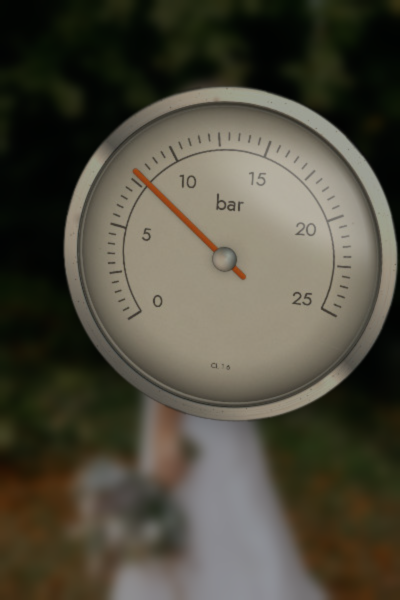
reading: bar 8
